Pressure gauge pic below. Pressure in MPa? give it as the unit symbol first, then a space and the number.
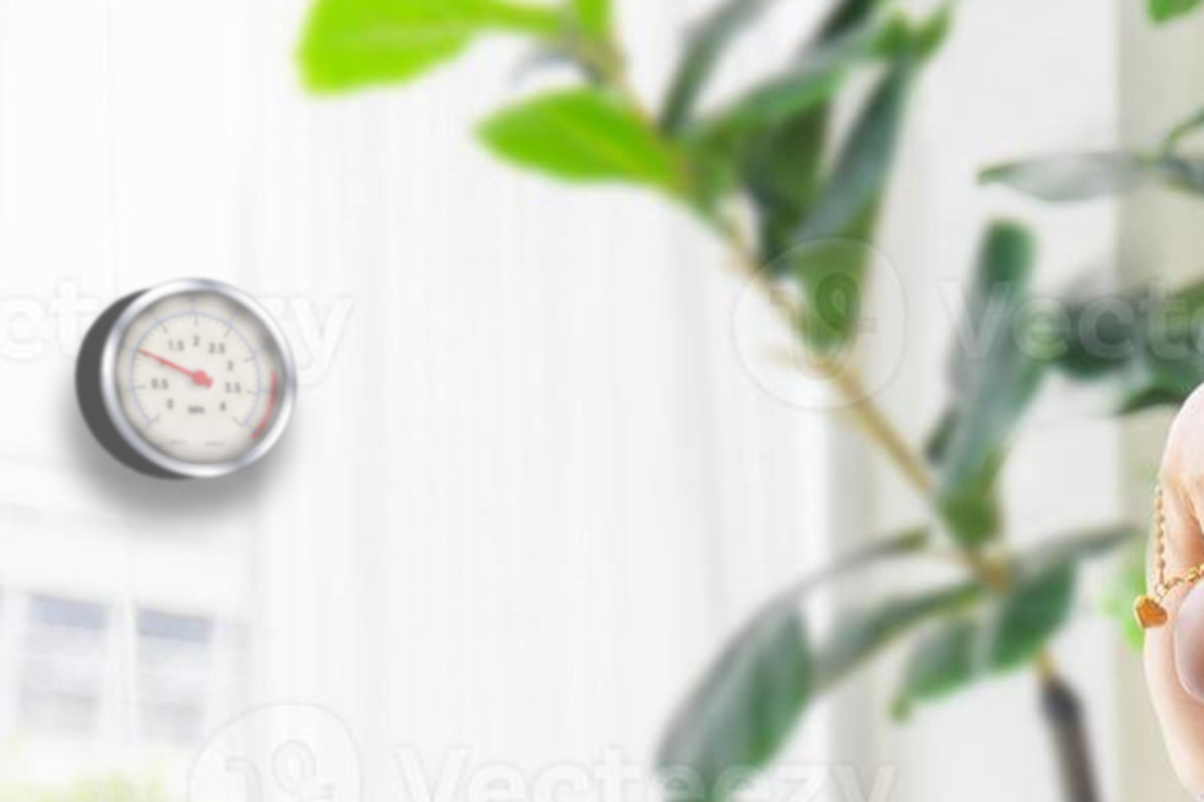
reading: MPa 1
